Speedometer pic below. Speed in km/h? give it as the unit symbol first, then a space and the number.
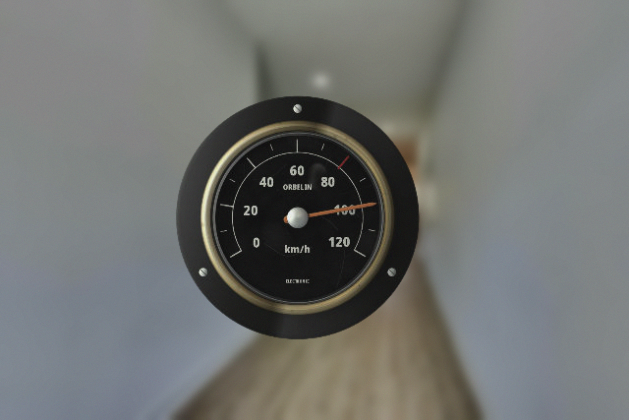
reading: km/h 100
